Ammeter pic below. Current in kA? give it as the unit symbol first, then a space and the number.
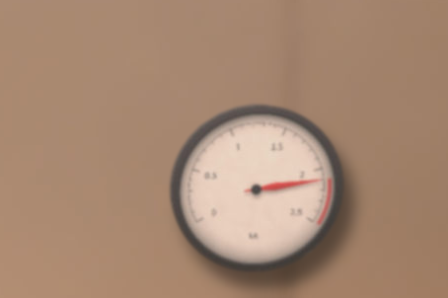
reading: kA 2.1
